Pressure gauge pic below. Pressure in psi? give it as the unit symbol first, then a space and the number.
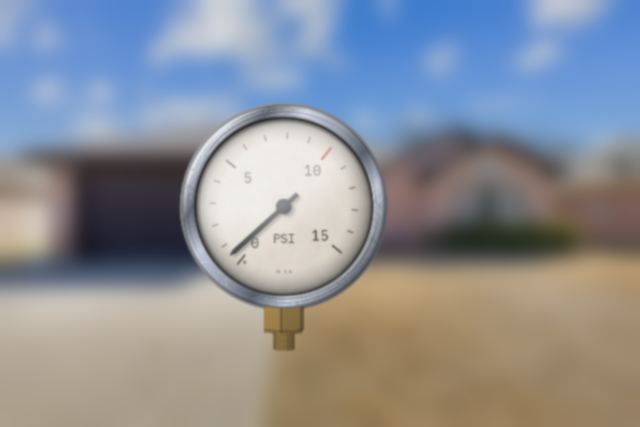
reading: psi 0.5
